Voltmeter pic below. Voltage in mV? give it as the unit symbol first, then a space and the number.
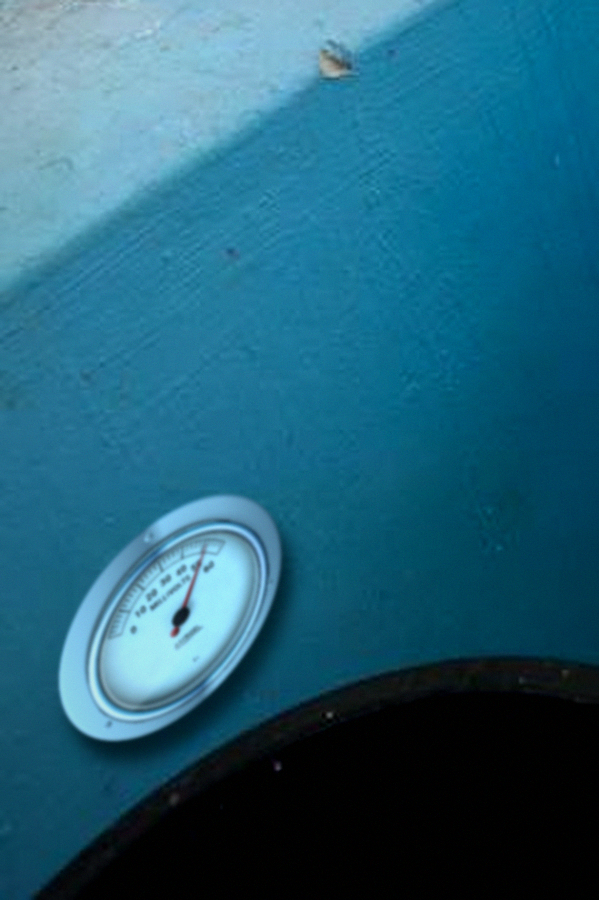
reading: mV 50
